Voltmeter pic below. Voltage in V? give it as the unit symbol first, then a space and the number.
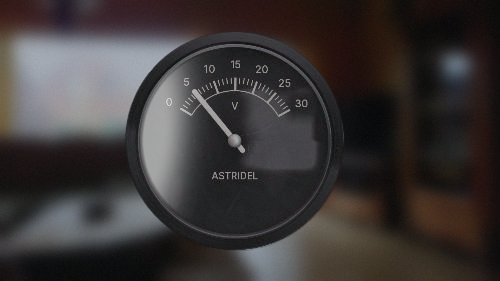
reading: V 5
